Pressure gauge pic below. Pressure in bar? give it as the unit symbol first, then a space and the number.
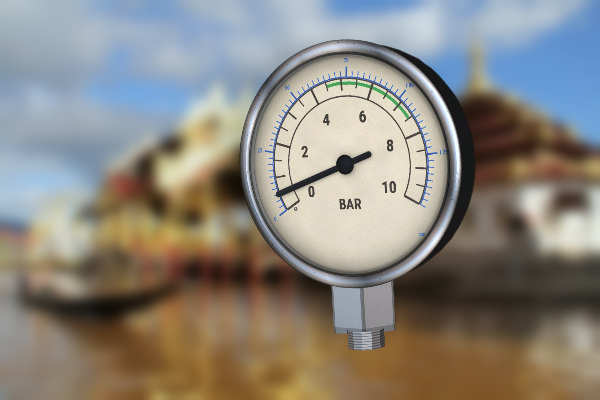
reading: bar 0.5
